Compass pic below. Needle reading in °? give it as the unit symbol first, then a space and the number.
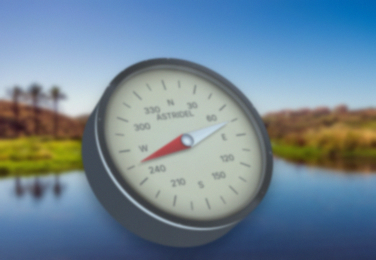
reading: ° 255
